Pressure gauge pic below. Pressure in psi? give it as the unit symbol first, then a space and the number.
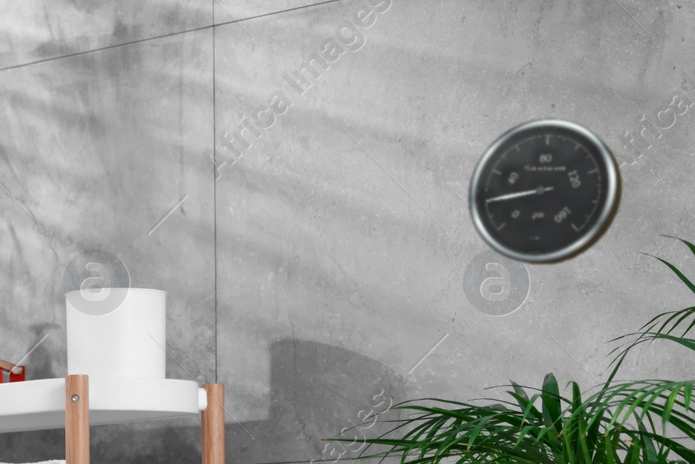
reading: psi 20
